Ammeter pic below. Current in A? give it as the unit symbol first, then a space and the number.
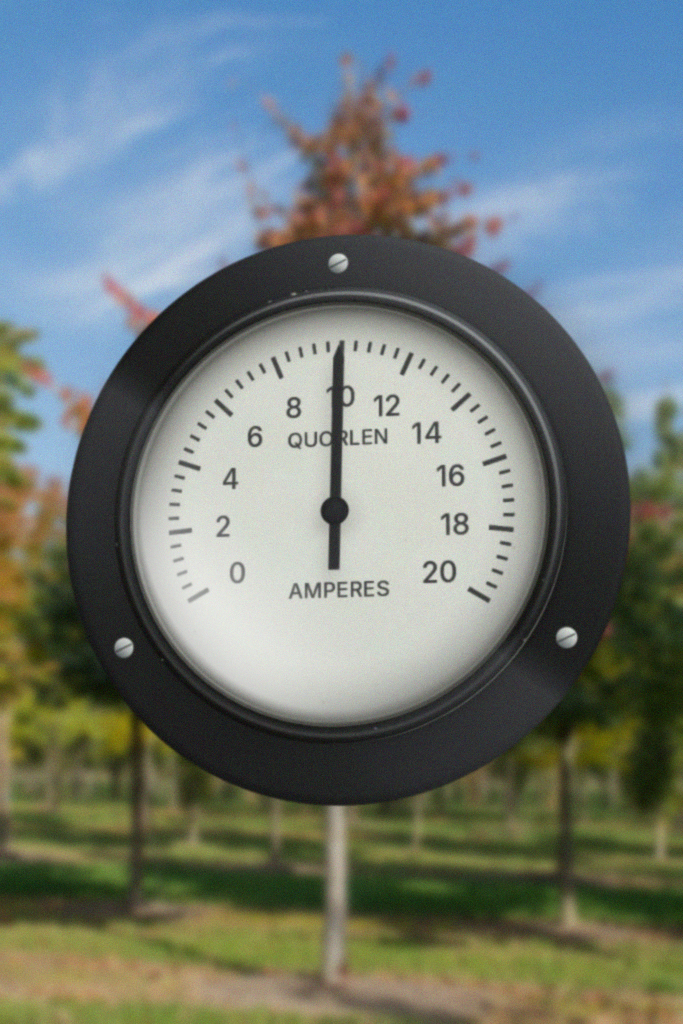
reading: A 10
